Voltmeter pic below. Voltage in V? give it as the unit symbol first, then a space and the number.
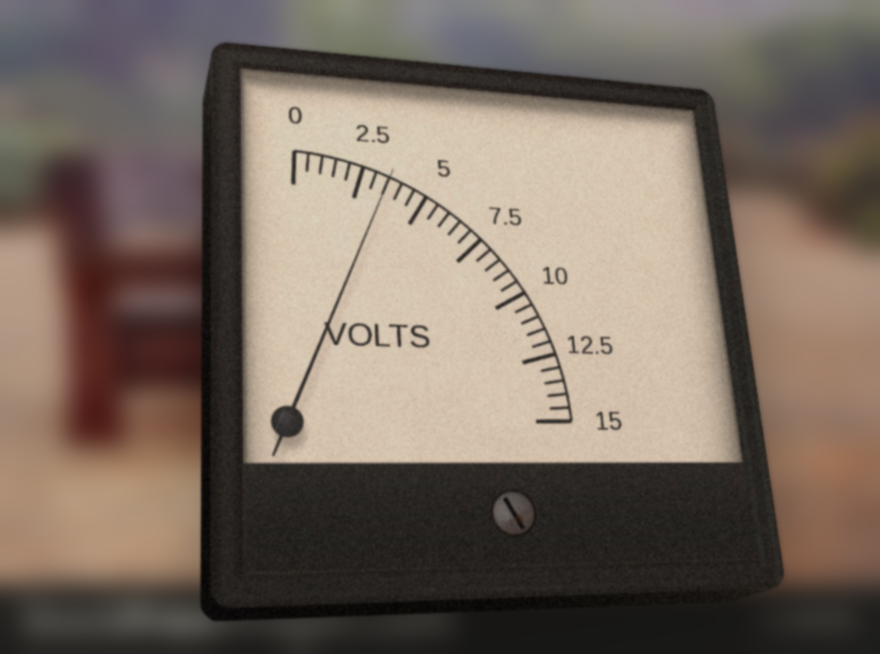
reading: V 3.5
